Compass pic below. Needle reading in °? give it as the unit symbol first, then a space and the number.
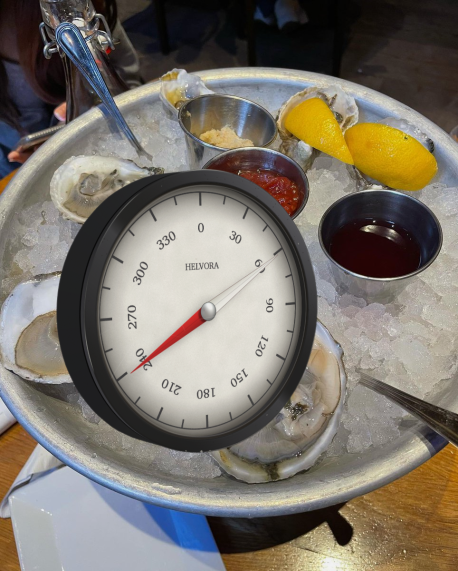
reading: ° 240
